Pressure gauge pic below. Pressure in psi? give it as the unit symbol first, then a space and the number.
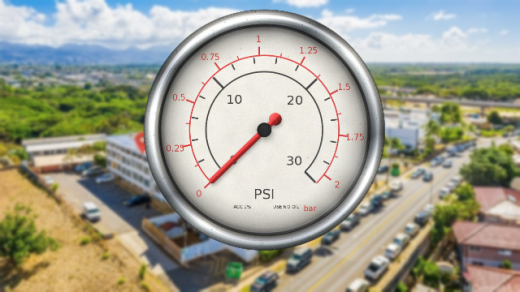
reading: psi 0
